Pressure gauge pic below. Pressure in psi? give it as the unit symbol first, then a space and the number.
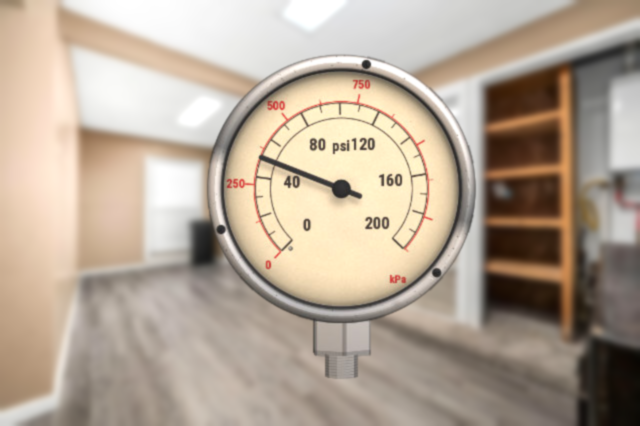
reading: psi 50
